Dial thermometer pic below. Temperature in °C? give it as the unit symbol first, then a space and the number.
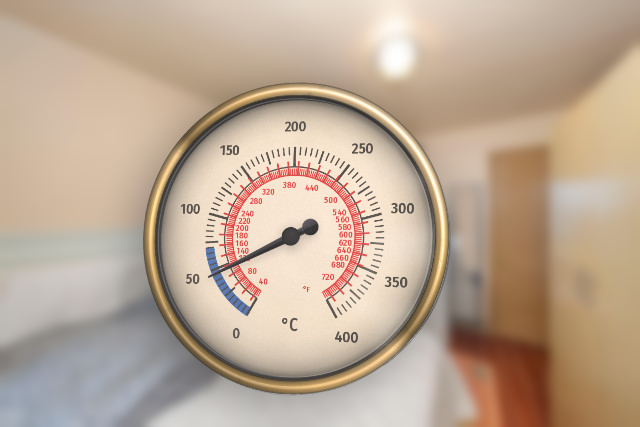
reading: °C 45
